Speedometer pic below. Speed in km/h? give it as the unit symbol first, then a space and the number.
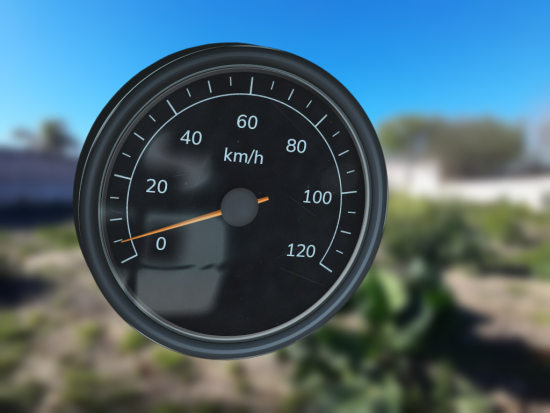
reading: km/h 5
